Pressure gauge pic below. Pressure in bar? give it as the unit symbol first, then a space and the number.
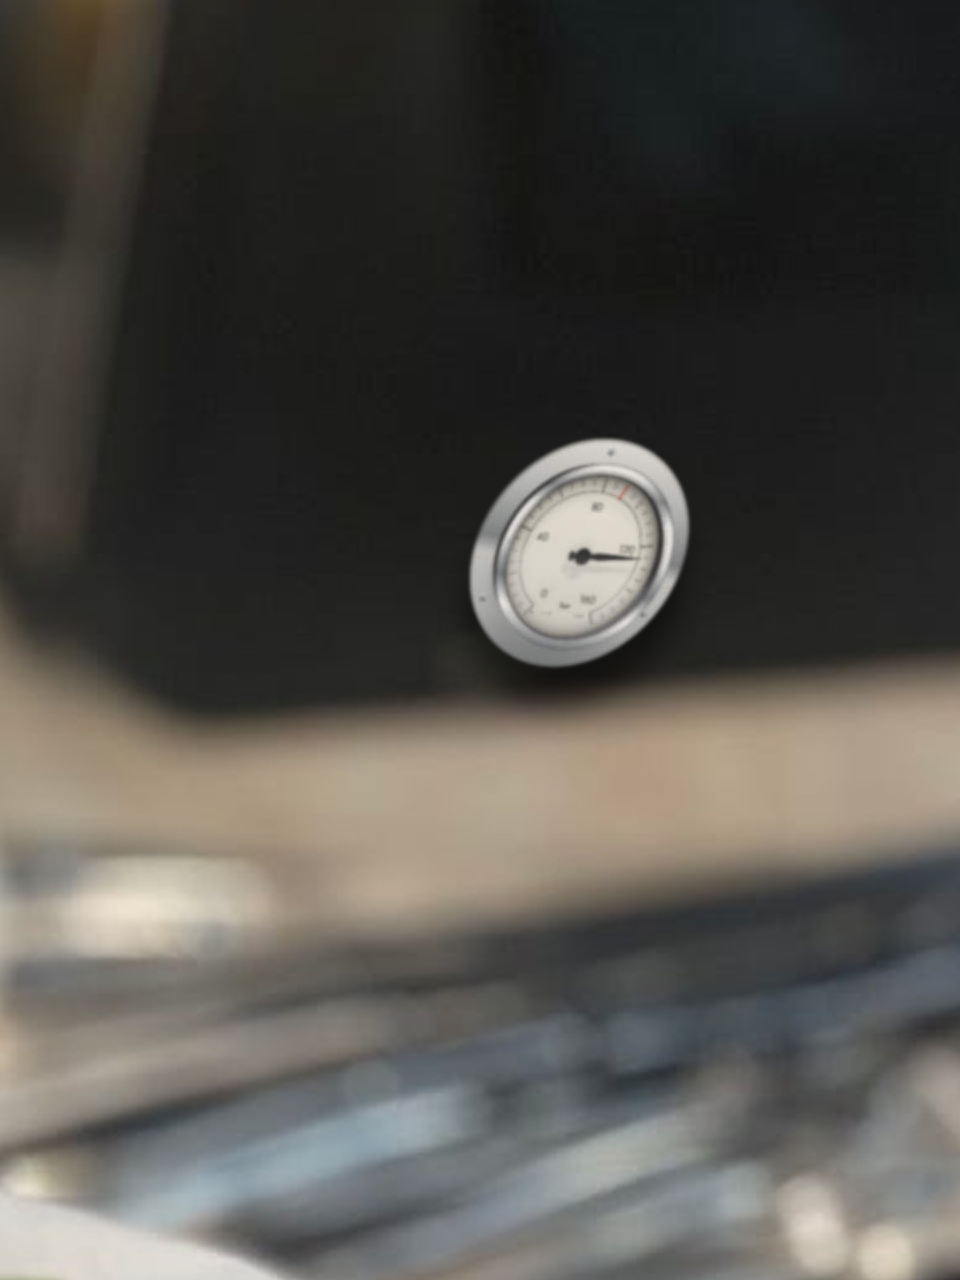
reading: bar 125
